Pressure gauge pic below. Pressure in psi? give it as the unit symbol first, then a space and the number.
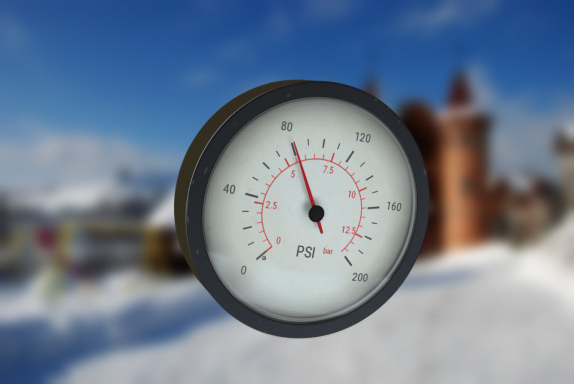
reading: psi 80
